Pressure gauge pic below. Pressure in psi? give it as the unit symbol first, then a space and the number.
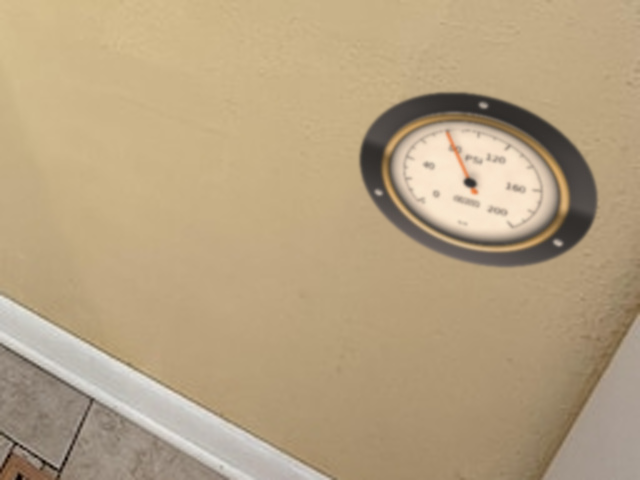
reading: psi 80
